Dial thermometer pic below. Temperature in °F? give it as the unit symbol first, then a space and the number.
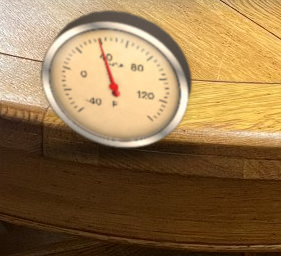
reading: °F 40
